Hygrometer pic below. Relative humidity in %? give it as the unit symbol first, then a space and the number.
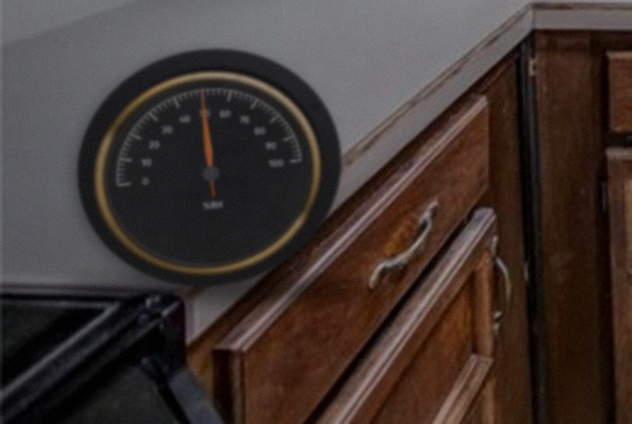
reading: % 50
